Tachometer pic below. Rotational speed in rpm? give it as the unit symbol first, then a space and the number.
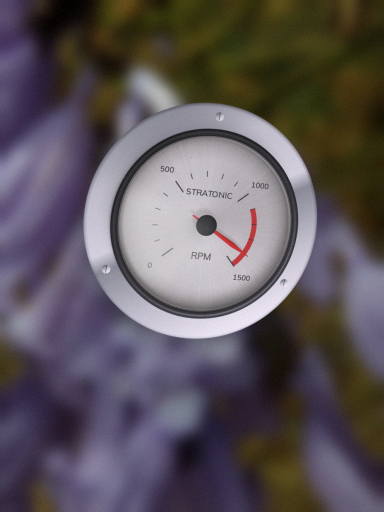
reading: rpm 1400
